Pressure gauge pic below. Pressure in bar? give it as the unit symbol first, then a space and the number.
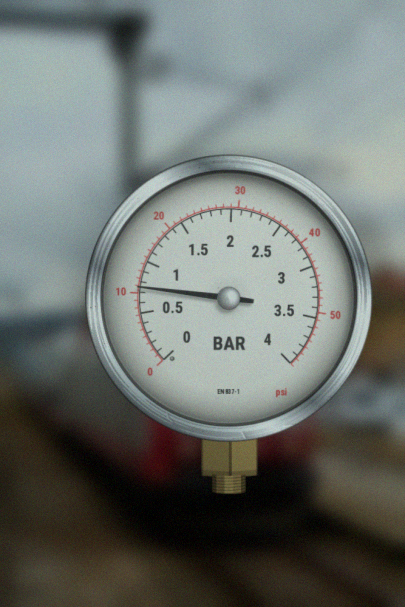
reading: bar 0.75
